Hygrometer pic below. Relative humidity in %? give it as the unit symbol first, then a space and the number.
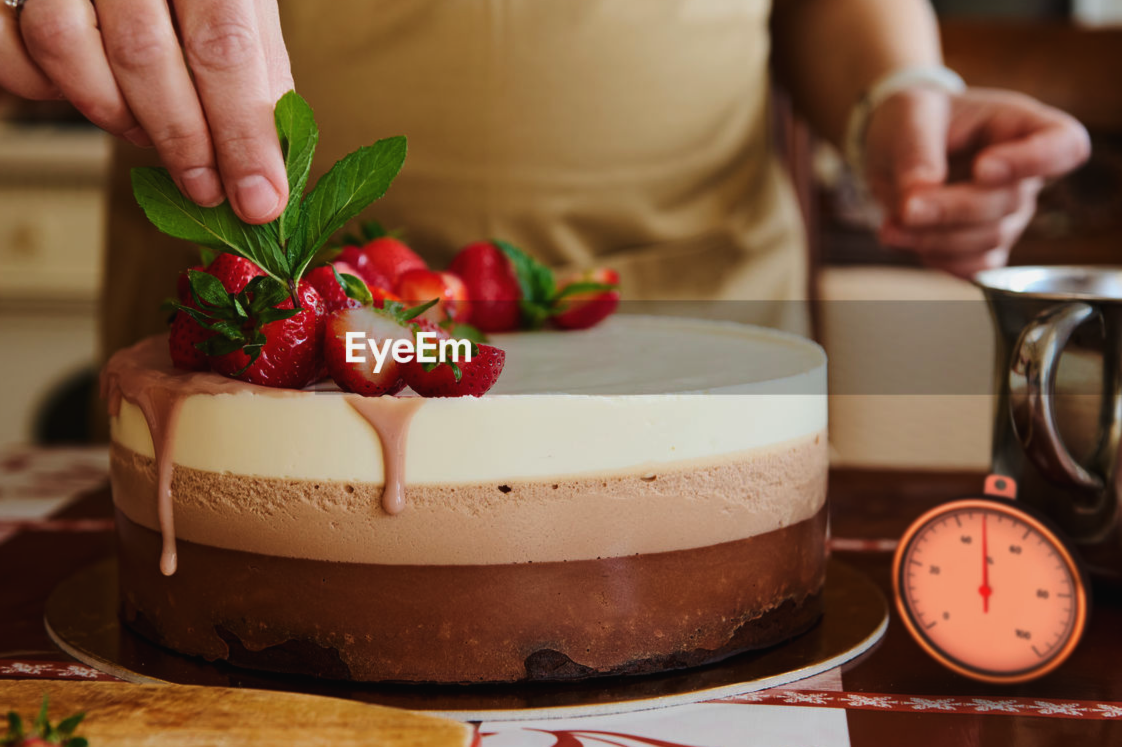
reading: % 48
